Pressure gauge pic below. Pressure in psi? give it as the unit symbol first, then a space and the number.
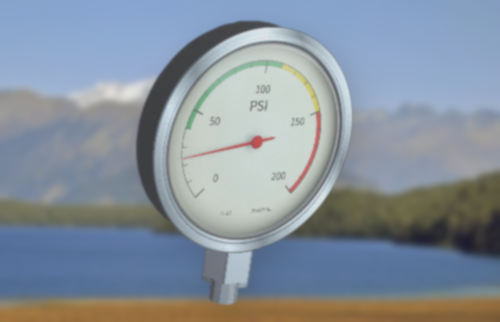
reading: psi 25
